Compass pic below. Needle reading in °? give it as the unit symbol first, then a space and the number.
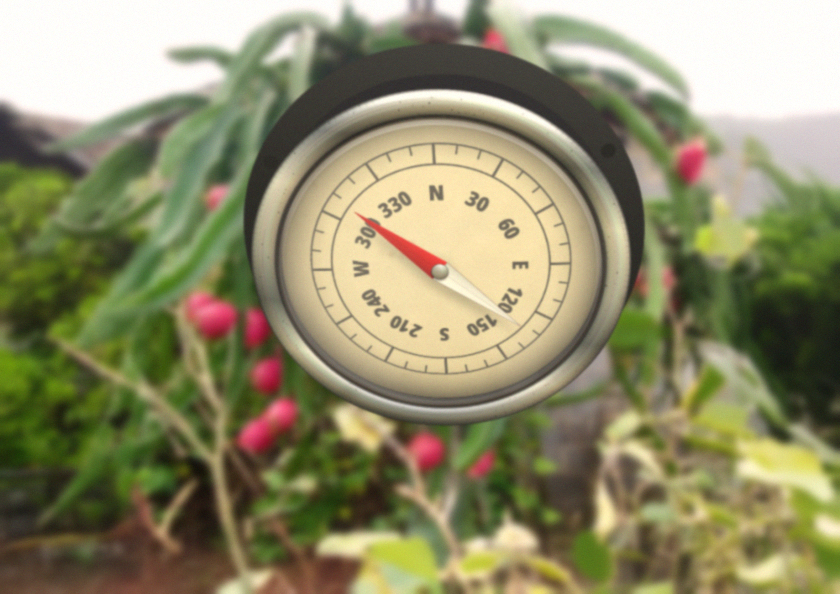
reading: ° 310
